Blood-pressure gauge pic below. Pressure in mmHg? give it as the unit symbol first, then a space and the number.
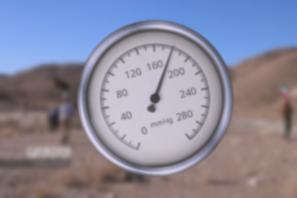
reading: mmHg 180
